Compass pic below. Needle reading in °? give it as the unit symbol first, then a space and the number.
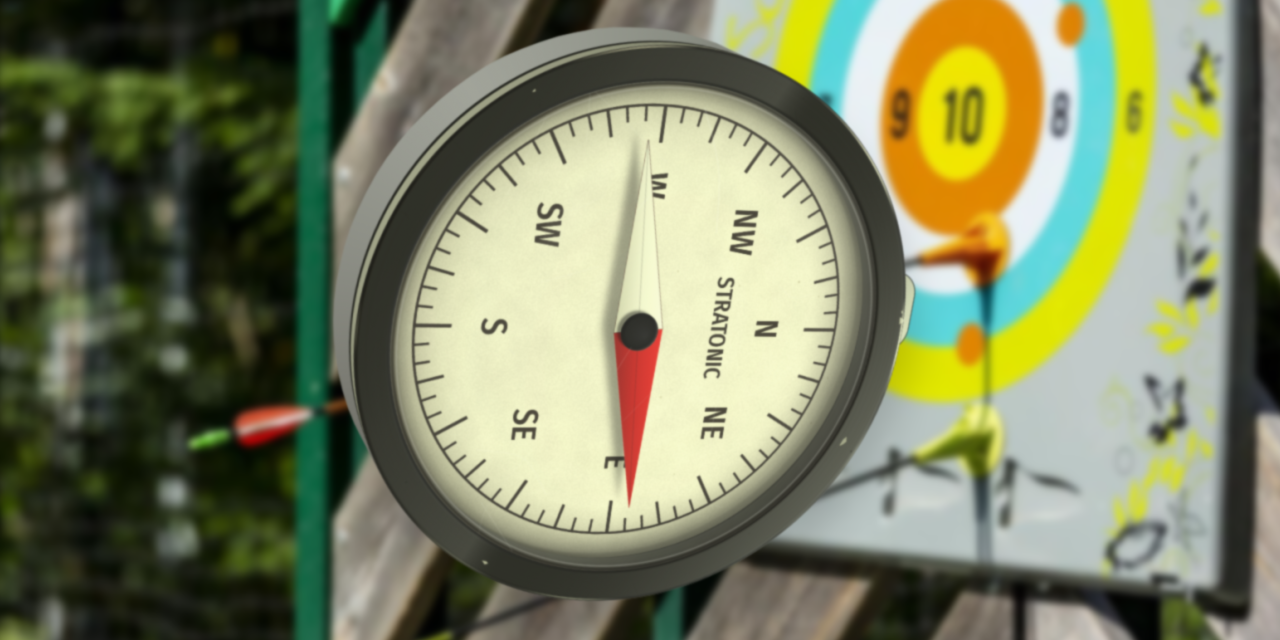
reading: ° 85
